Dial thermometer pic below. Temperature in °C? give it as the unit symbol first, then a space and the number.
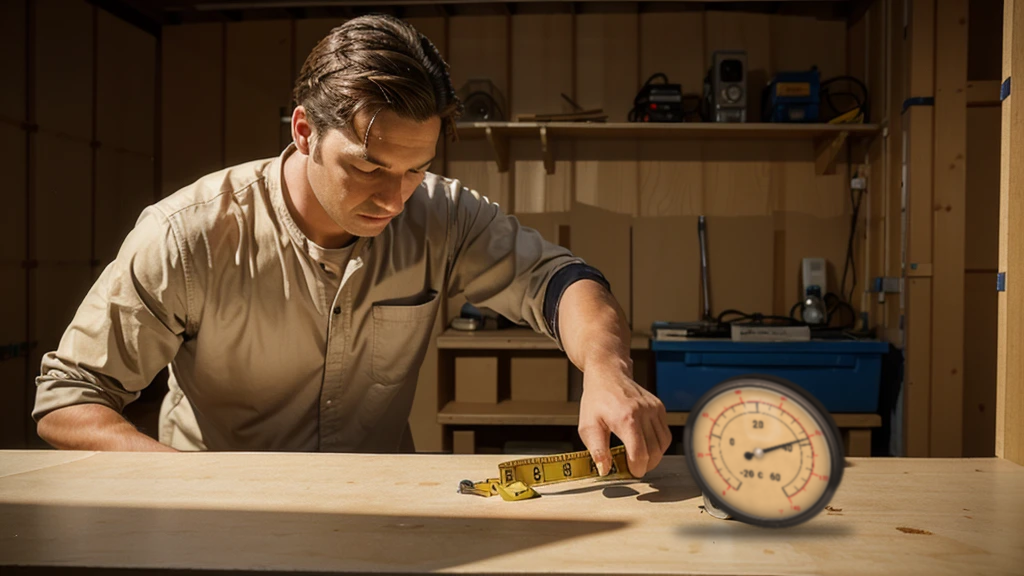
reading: °C 38
